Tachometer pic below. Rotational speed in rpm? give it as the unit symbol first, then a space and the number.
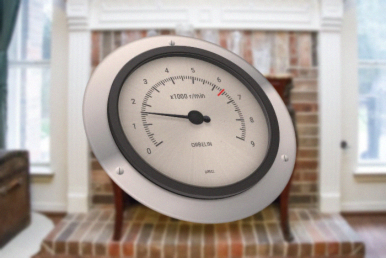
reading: rpm 1500
